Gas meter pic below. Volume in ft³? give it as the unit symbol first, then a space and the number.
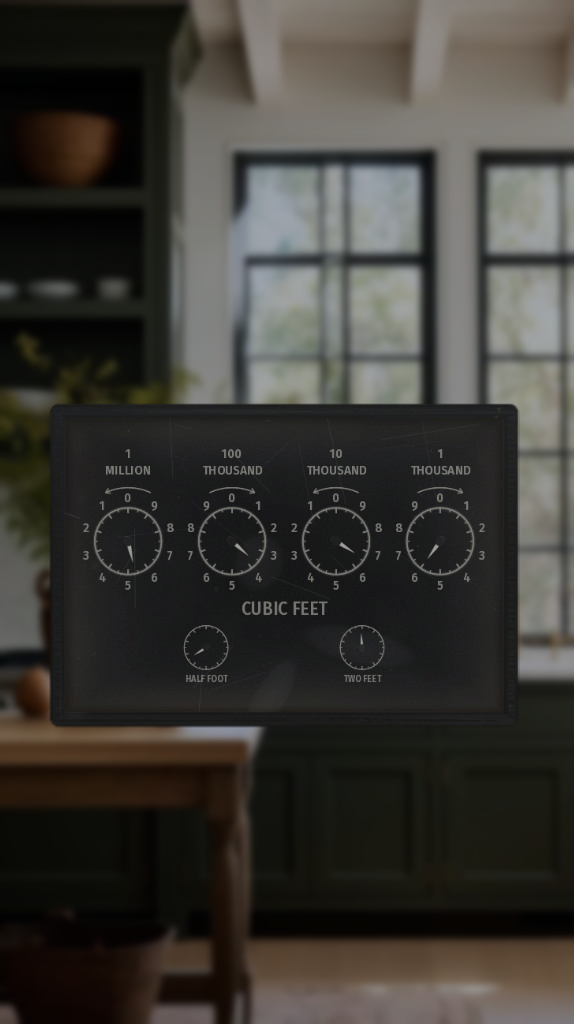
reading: ft³ 536600
